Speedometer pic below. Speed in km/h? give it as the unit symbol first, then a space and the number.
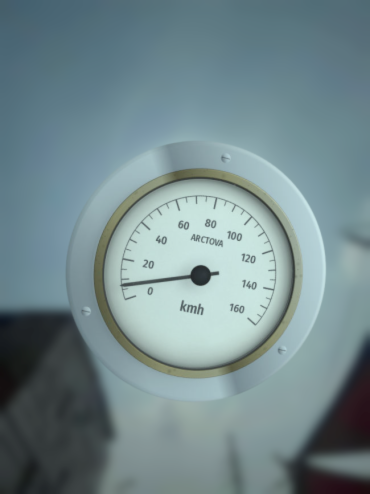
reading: km/h 7.5
